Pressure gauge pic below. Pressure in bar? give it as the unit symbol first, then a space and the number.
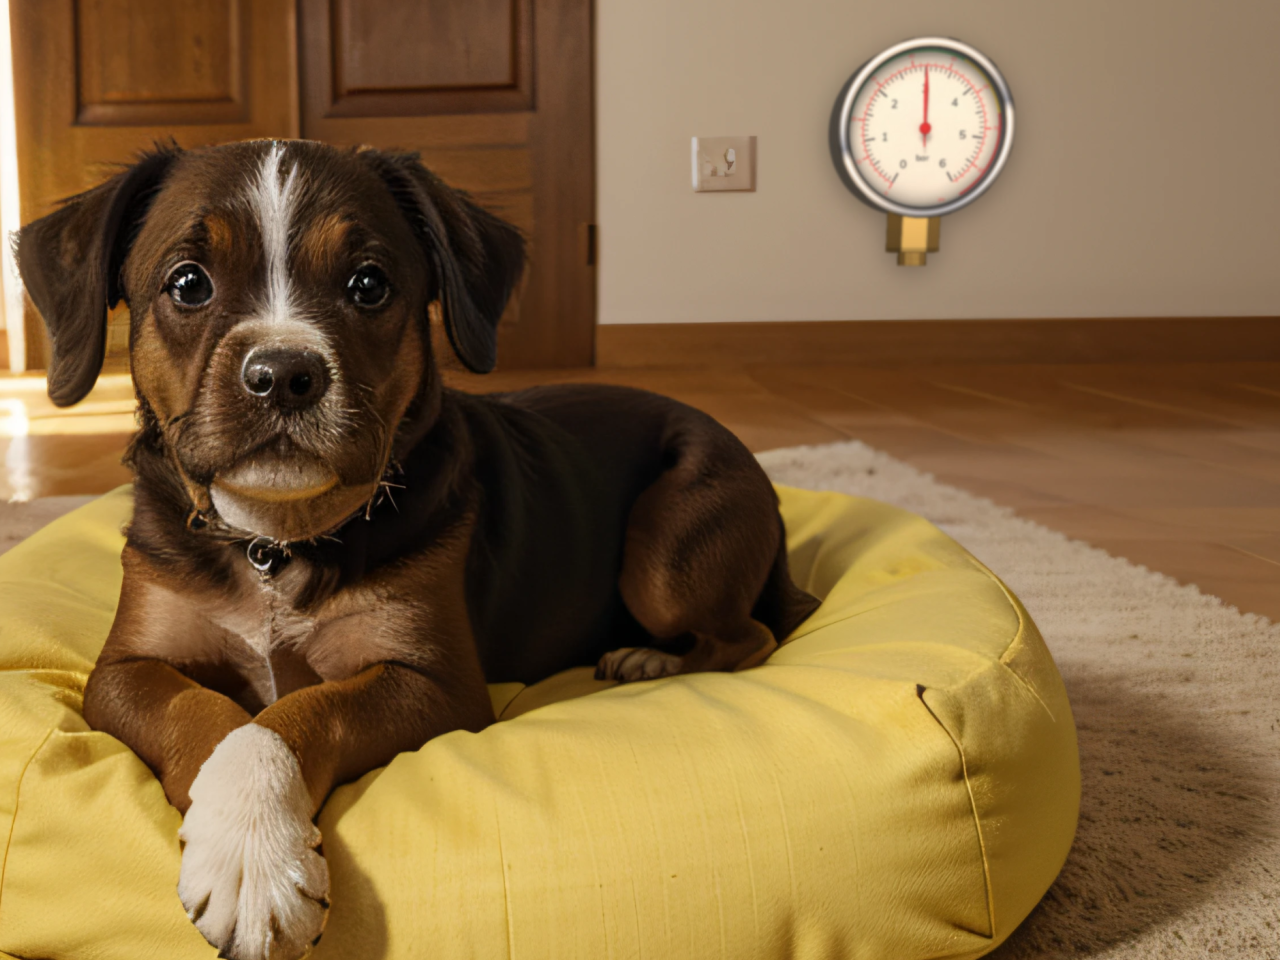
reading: bar 3
